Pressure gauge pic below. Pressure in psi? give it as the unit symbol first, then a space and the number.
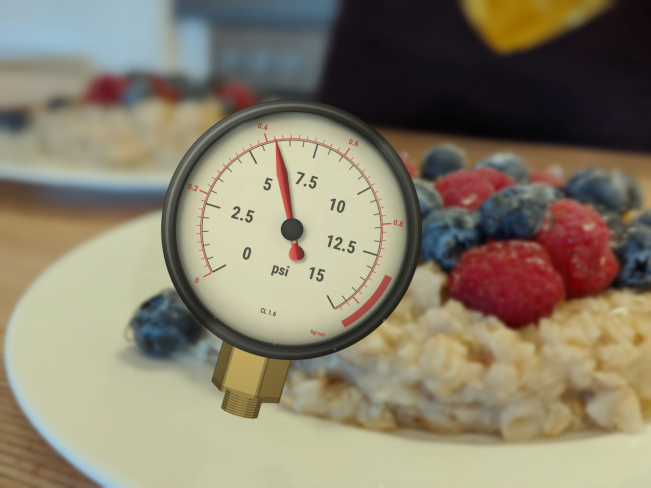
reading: psi 6
